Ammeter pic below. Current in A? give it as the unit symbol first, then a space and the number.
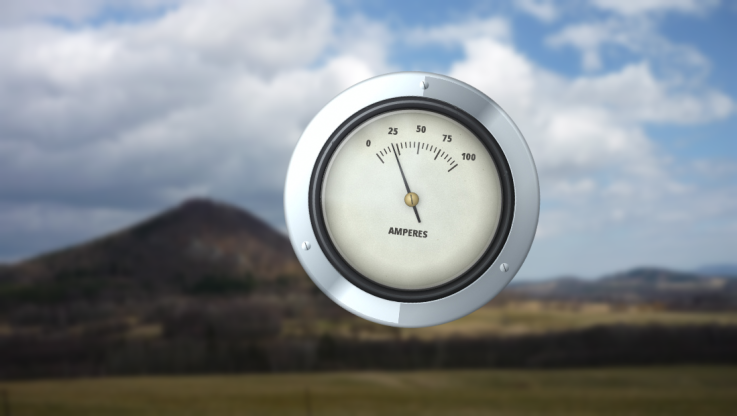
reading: A 20
